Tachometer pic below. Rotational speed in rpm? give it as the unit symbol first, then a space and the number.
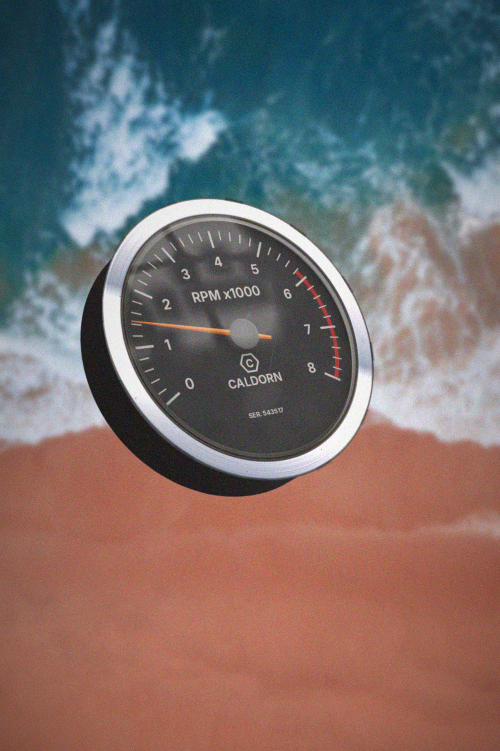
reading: rpm 1400
